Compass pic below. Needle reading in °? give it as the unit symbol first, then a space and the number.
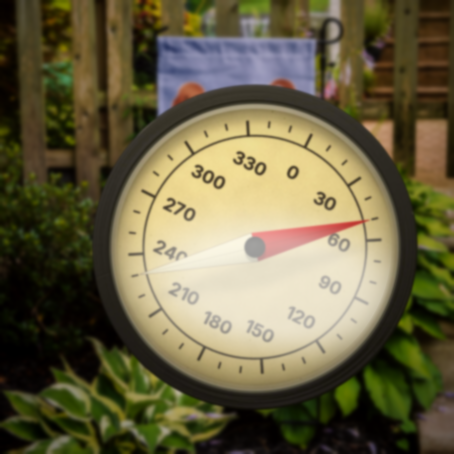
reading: ° 50
